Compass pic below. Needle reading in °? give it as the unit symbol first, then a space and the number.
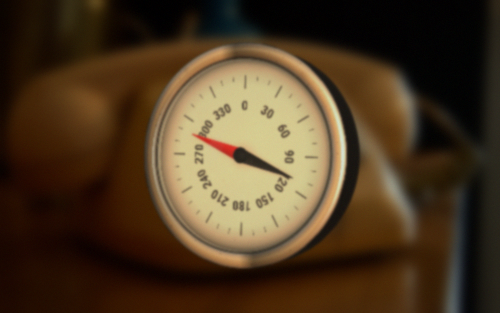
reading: ° 290
